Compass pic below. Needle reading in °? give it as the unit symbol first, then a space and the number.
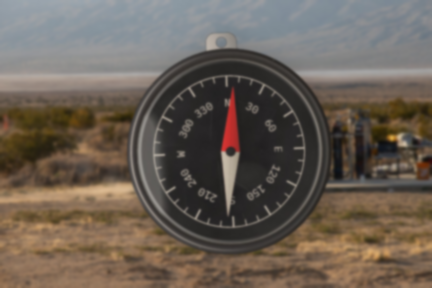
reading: ° 5
